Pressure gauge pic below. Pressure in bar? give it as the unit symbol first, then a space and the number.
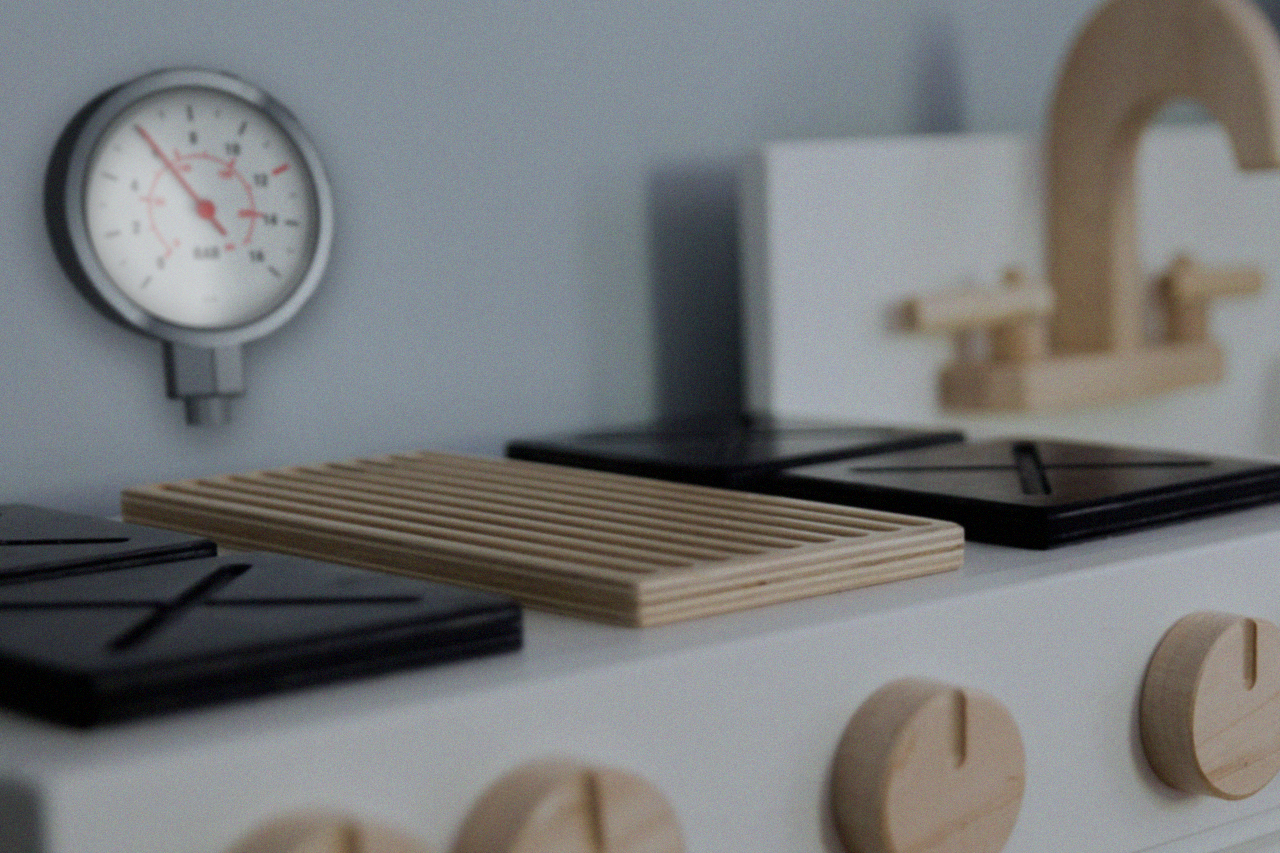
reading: bar 6
